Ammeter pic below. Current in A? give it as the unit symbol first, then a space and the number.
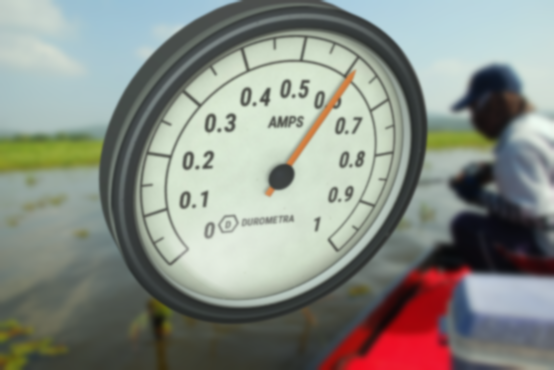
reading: A 0.6
